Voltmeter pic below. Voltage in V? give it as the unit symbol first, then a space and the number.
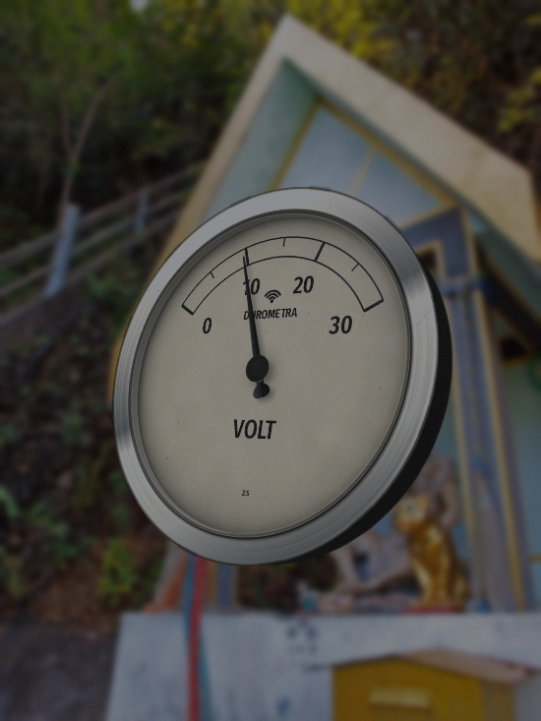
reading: V 10
